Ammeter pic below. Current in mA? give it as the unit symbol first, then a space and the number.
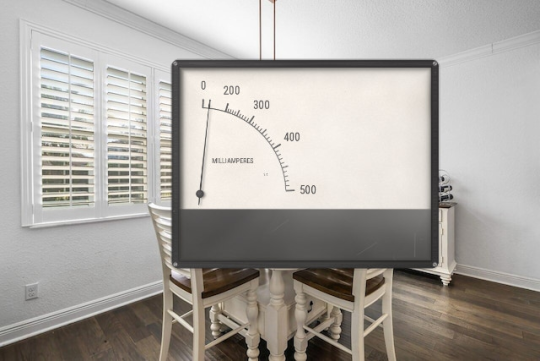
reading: mA 100
